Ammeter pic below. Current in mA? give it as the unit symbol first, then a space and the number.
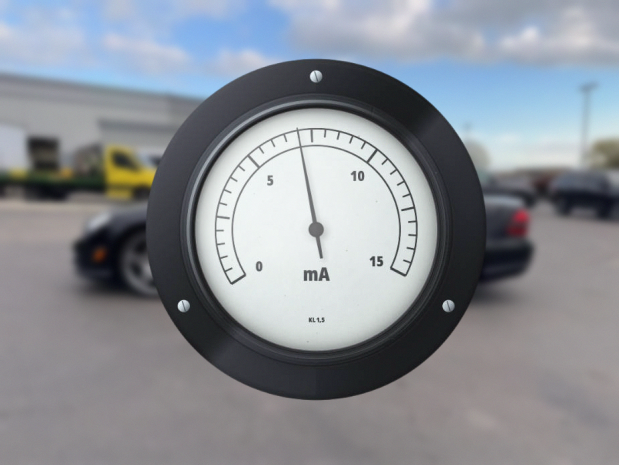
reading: mA 7
